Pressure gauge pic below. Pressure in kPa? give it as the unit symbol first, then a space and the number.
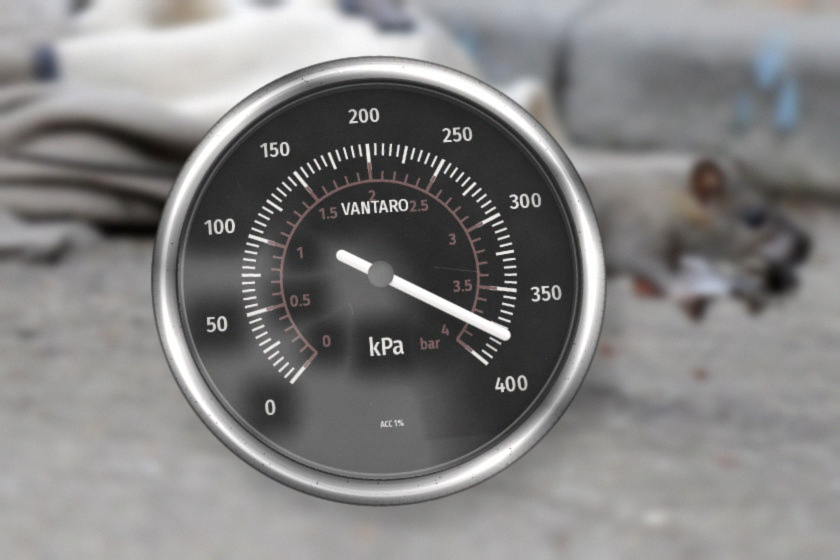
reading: kPa 380
